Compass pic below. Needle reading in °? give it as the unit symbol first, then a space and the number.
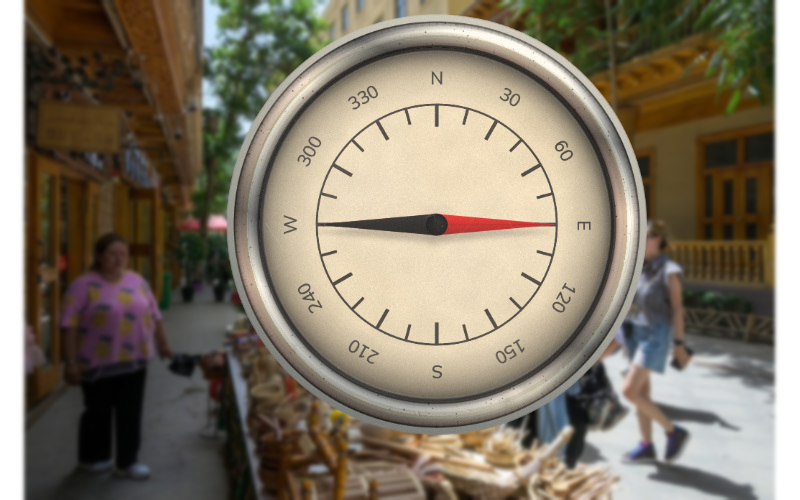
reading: ° 90
